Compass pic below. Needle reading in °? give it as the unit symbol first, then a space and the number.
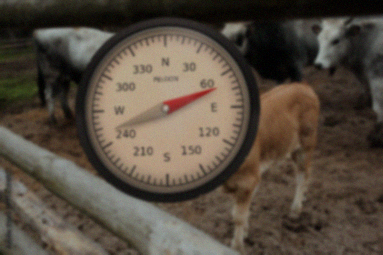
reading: ° 70
